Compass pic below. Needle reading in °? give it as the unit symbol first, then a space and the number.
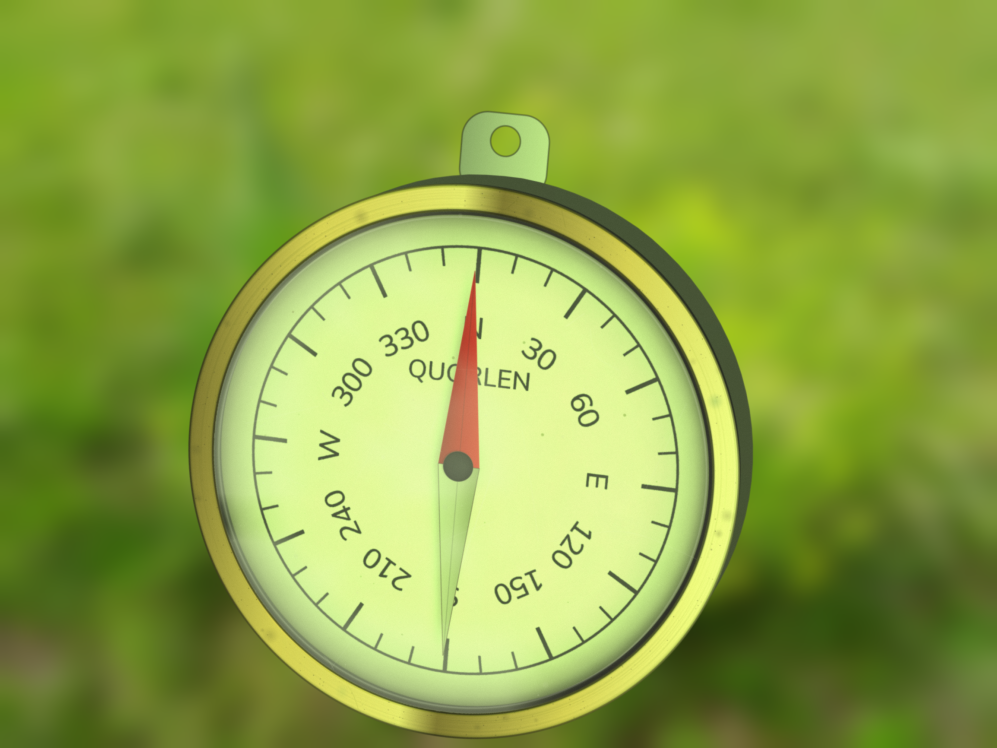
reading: ° 0
